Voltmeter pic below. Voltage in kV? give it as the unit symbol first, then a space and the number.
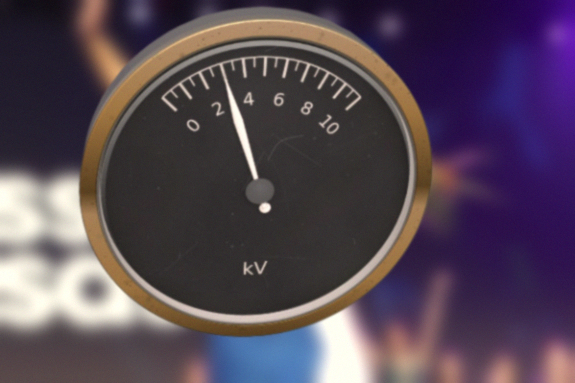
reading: kV 3
